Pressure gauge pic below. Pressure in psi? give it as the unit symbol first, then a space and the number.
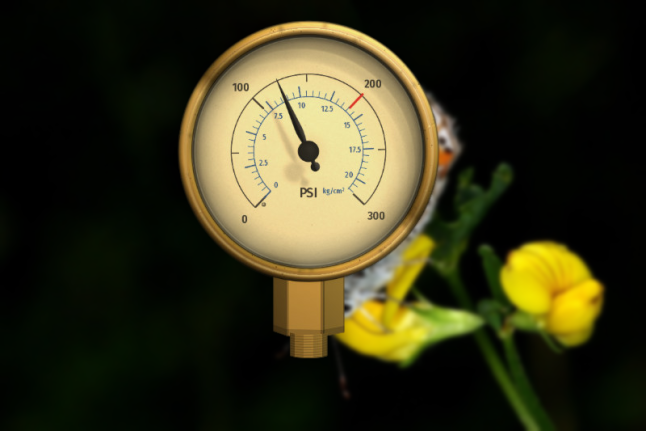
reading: psi 125
